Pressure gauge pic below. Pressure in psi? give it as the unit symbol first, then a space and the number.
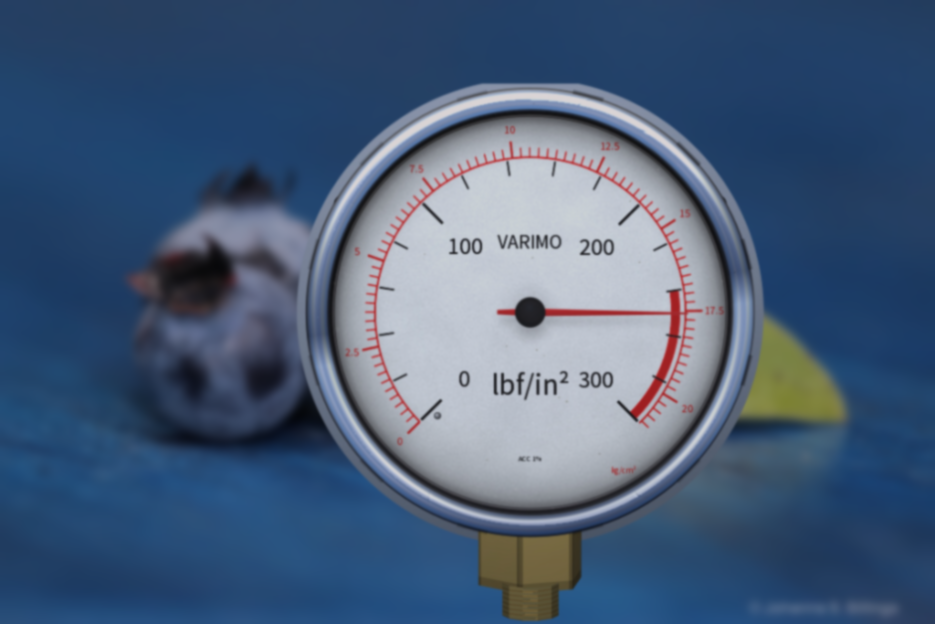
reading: psi 250
